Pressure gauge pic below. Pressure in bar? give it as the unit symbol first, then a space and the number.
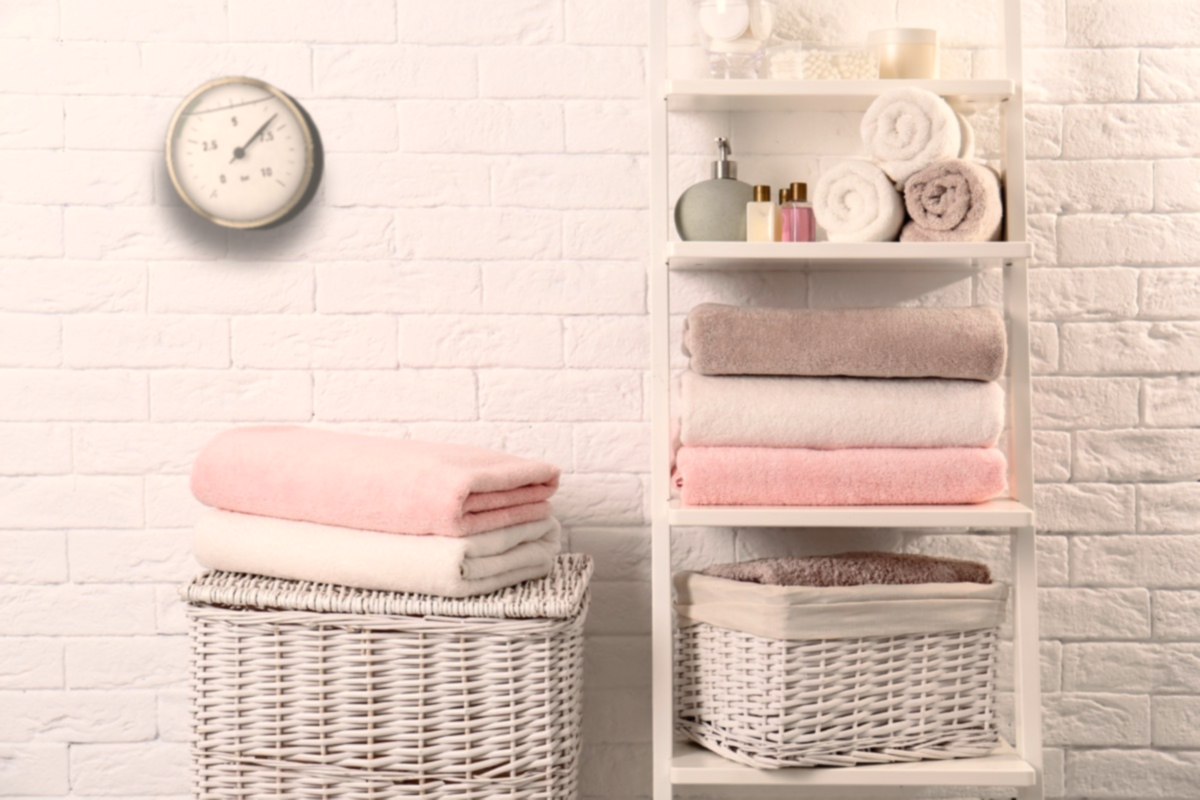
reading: bar 7
